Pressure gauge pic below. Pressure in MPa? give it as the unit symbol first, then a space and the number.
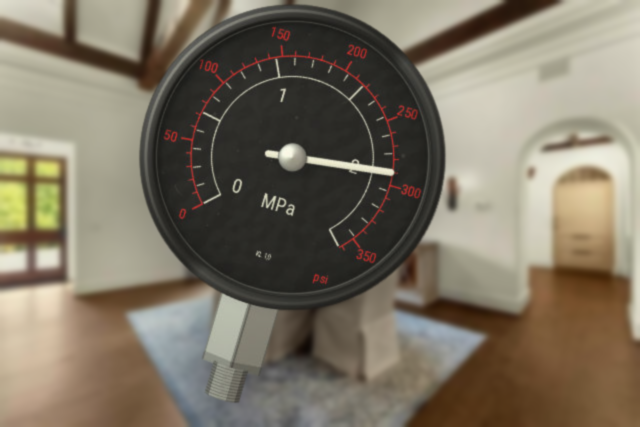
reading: MPa 2
